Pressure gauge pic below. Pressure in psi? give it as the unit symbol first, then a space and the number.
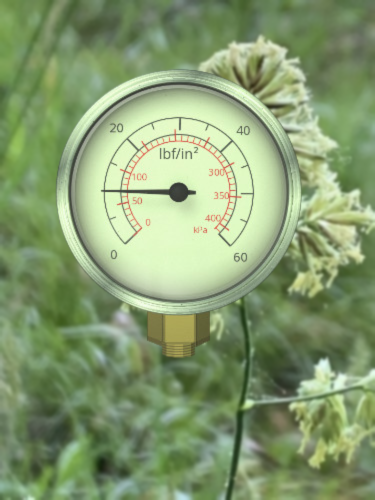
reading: psi 10
